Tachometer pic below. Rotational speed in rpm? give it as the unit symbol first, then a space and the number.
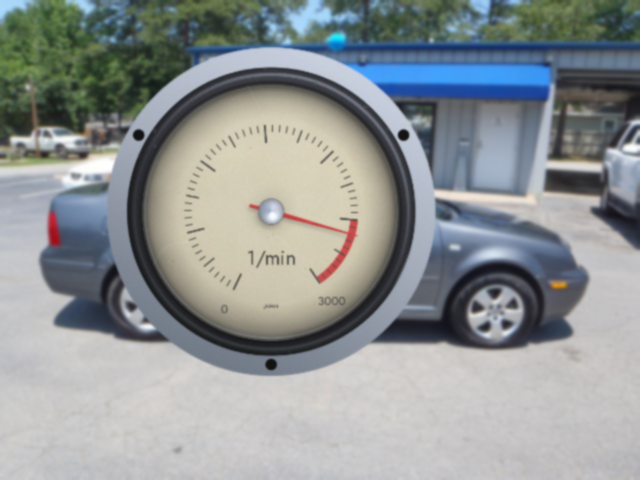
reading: rpm 2600
